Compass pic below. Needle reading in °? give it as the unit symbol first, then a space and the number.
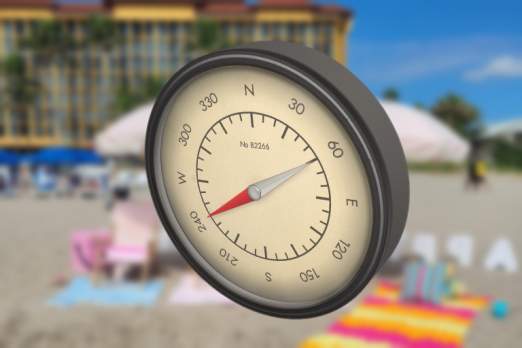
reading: ° 240
